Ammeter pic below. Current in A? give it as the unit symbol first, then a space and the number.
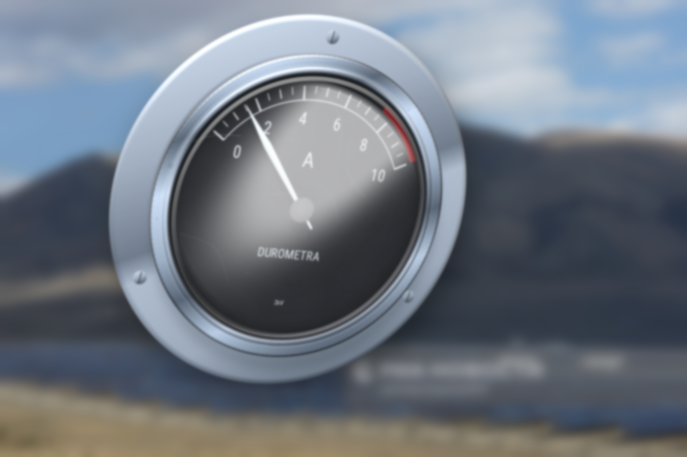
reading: A 1.5
